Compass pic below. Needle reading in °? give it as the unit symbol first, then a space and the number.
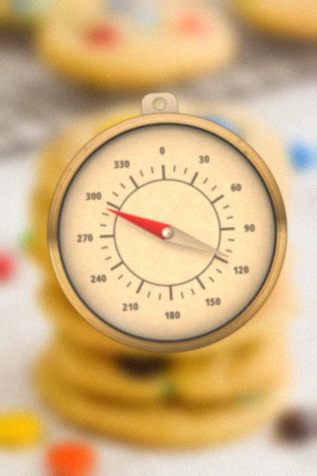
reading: ° 295
